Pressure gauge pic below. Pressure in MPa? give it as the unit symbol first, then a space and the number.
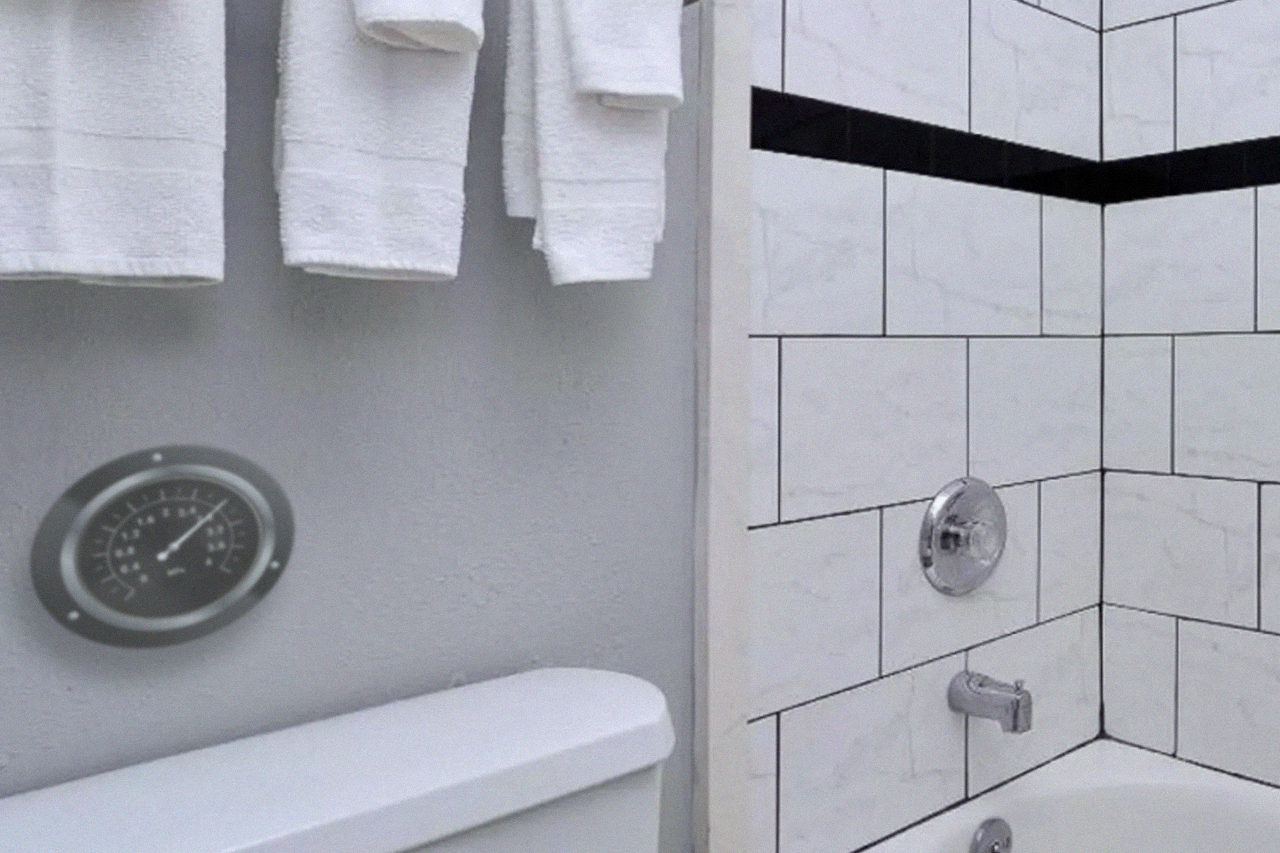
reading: MPa 2.8
